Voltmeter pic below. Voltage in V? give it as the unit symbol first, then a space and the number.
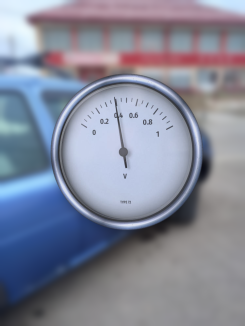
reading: V 0.4
